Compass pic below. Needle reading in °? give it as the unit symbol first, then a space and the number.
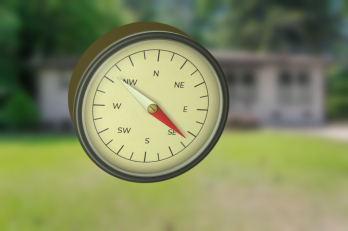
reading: ° 127.5
